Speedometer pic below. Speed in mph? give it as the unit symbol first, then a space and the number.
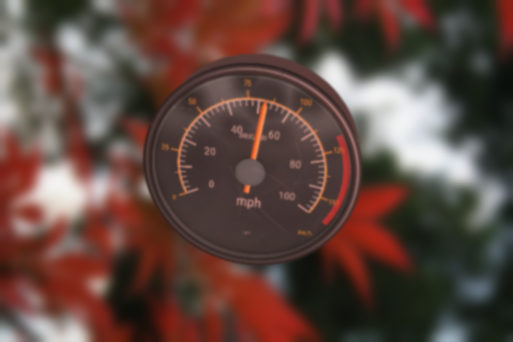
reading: mph 52
